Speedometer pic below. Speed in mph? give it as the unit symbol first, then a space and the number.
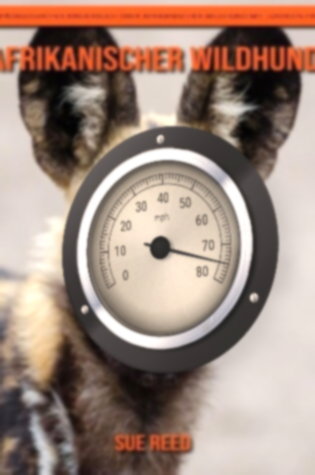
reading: mph 75
